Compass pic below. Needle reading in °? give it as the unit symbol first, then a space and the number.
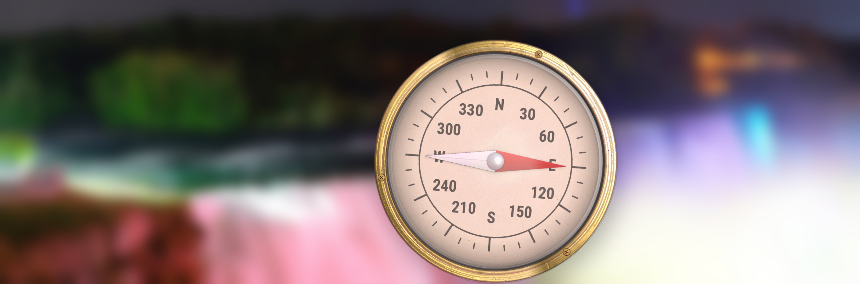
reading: ° 90
